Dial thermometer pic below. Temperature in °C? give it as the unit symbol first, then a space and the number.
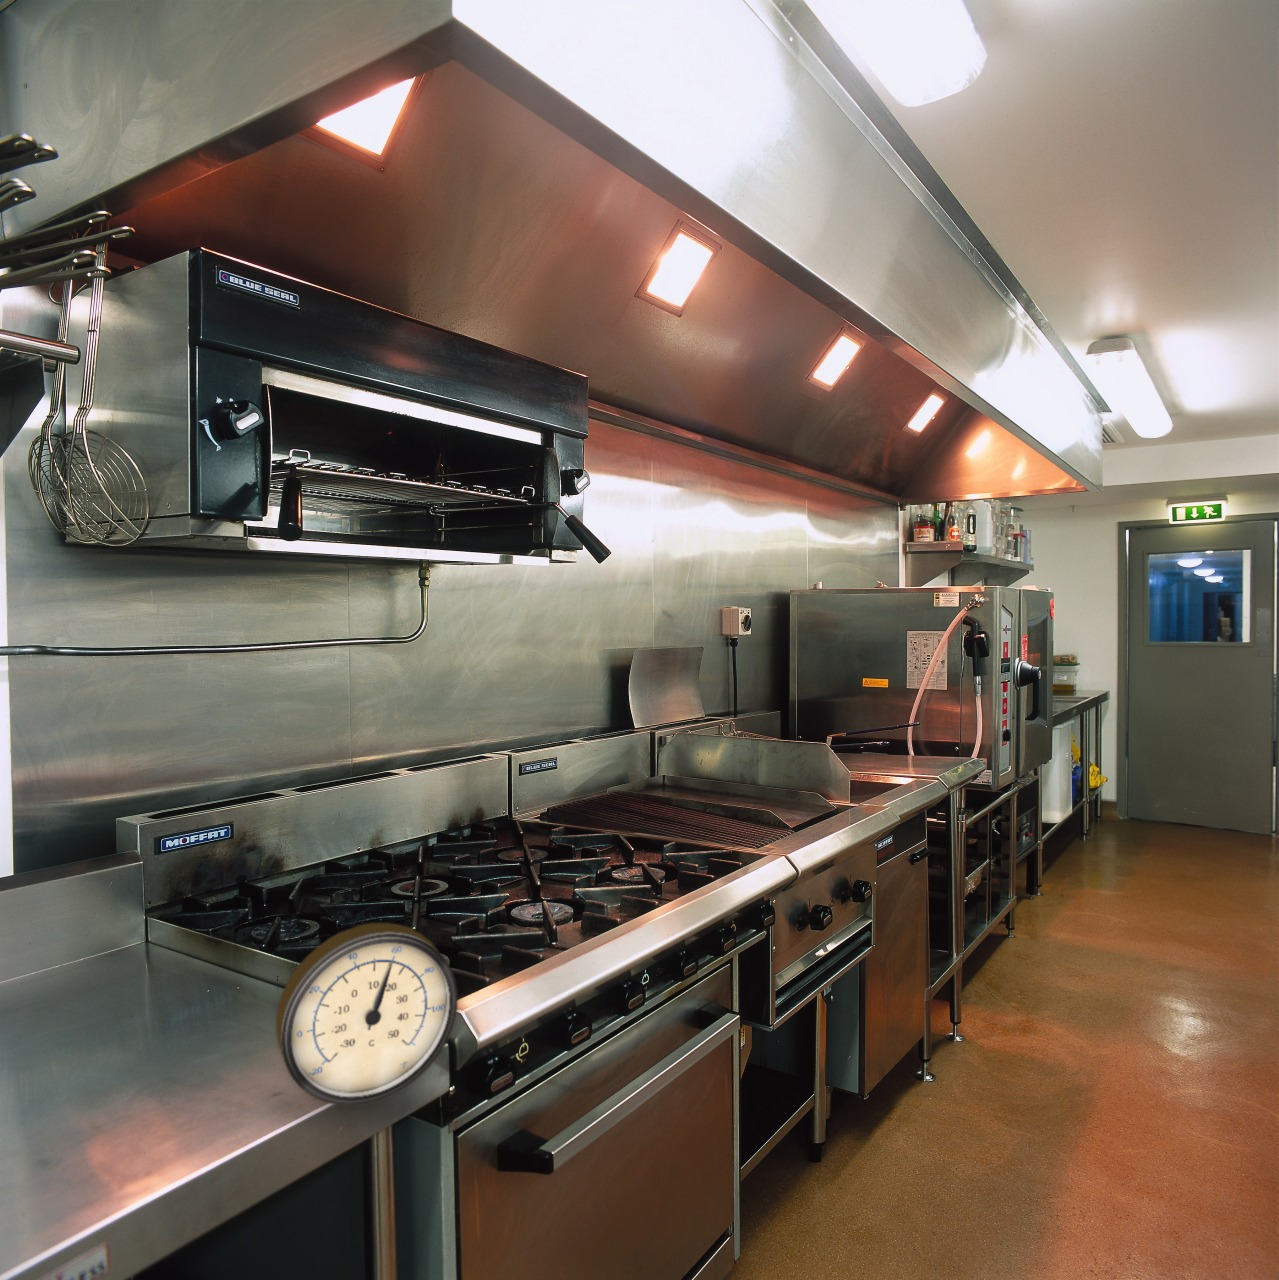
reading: °C 15
